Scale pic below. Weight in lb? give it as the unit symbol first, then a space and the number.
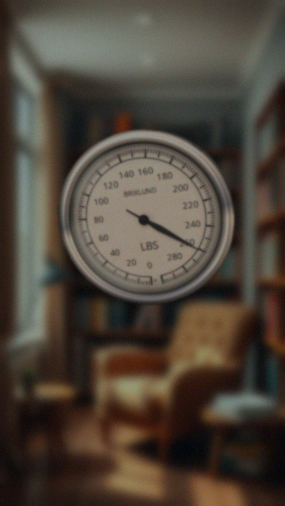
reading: lb 260
